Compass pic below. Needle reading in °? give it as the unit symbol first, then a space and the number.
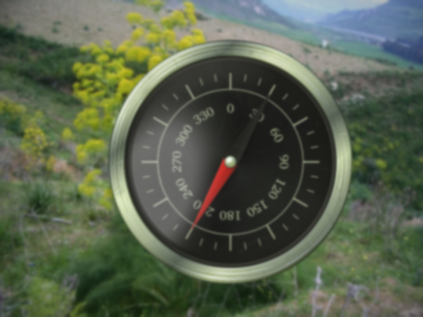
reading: ° 210
